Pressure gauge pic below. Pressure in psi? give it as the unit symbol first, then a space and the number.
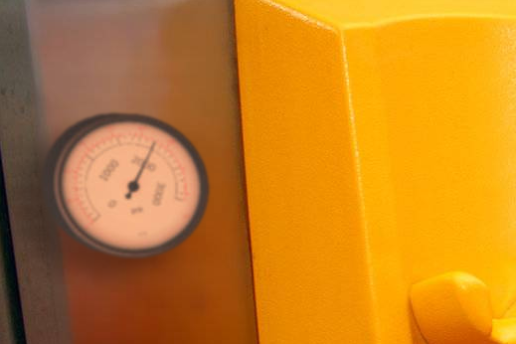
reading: psi 2000
